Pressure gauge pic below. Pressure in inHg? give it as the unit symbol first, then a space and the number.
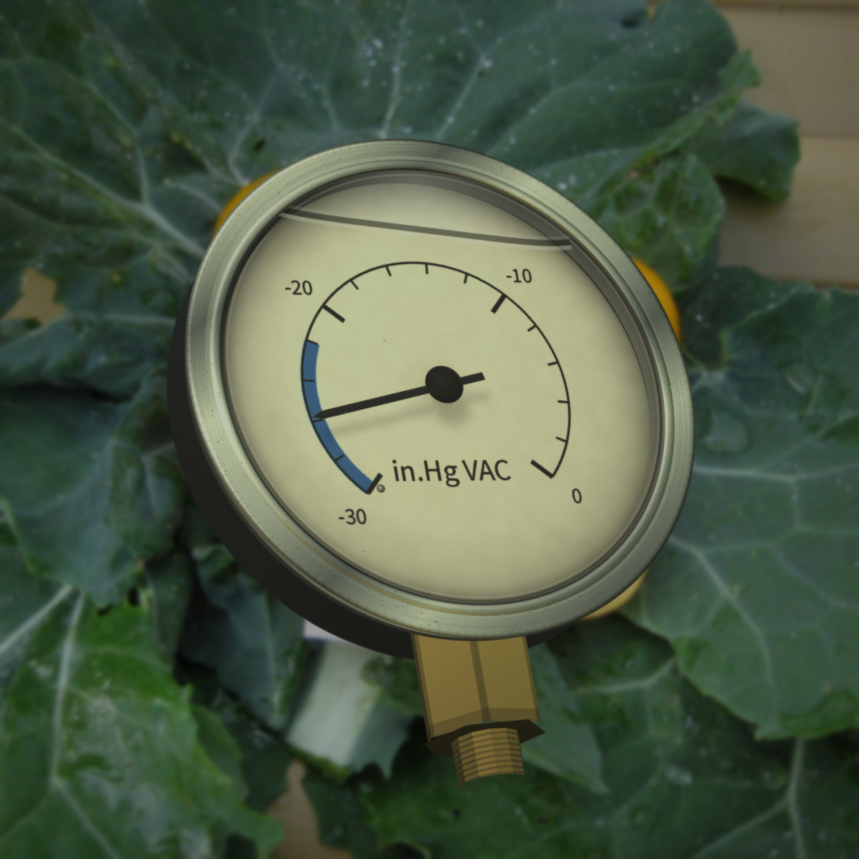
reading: inHg -26
